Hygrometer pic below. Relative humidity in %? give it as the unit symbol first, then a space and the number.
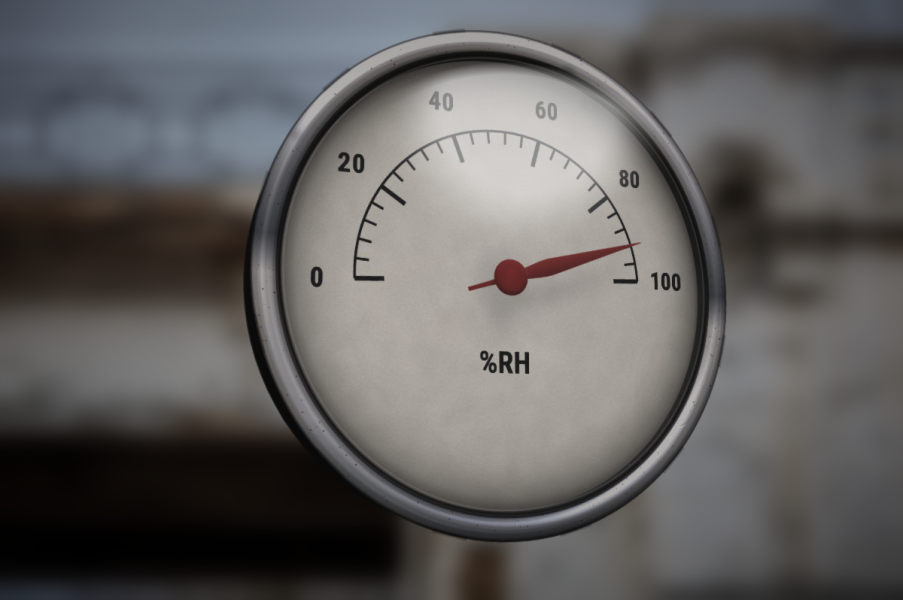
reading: % 92
